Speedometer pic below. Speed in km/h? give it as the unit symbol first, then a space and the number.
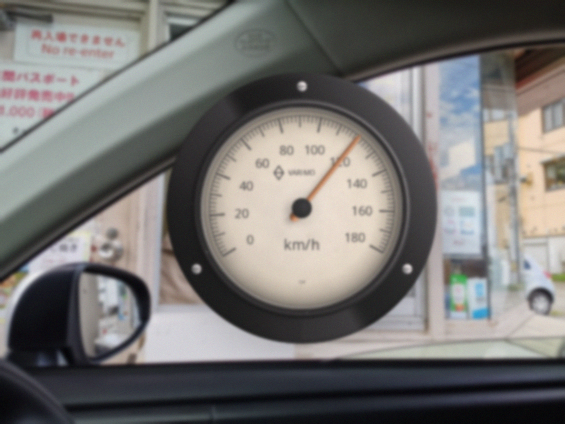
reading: km/h 120
